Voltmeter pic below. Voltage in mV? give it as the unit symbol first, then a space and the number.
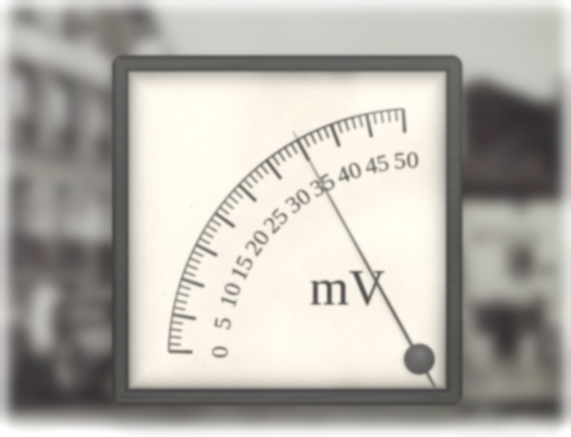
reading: mV 35
